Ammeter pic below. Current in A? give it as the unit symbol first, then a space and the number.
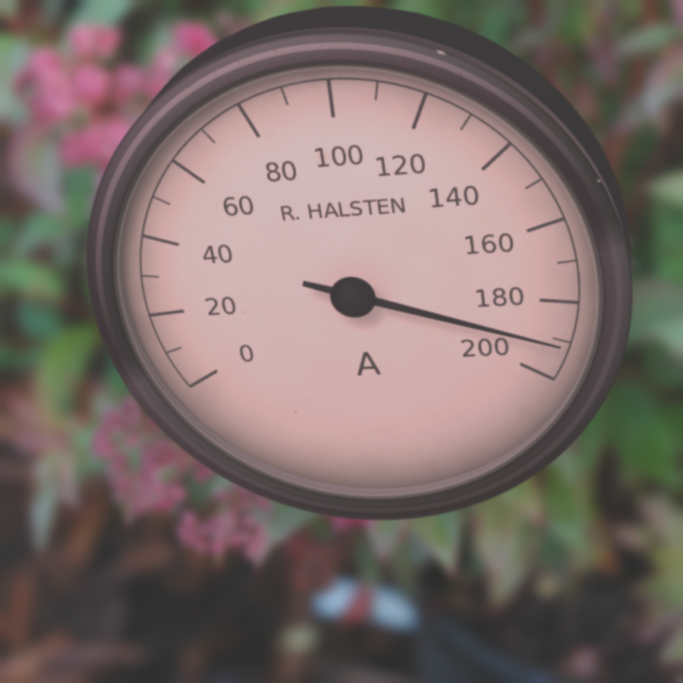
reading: A 190
